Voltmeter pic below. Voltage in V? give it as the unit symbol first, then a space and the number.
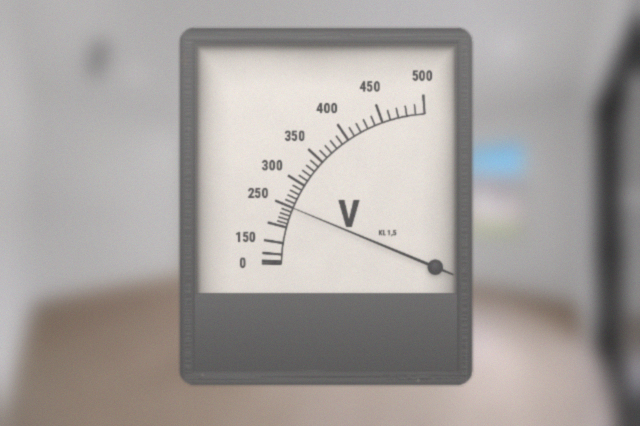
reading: V 250
